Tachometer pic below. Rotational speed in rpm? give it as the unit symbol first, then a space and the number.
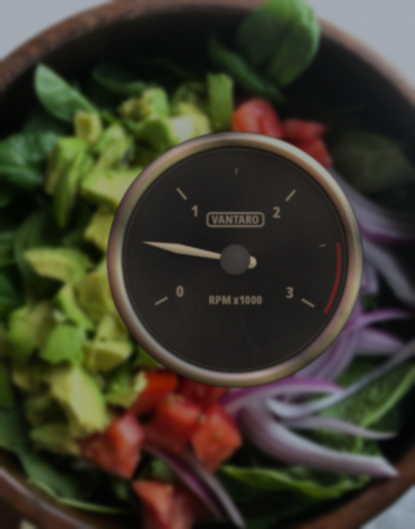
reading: rpm 500
